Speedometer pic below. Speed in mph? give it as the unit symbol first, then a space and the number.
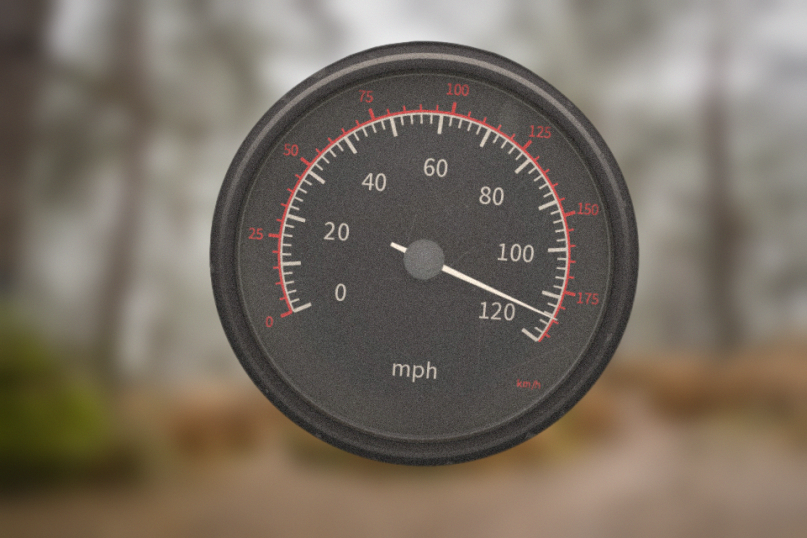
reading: mph 114
